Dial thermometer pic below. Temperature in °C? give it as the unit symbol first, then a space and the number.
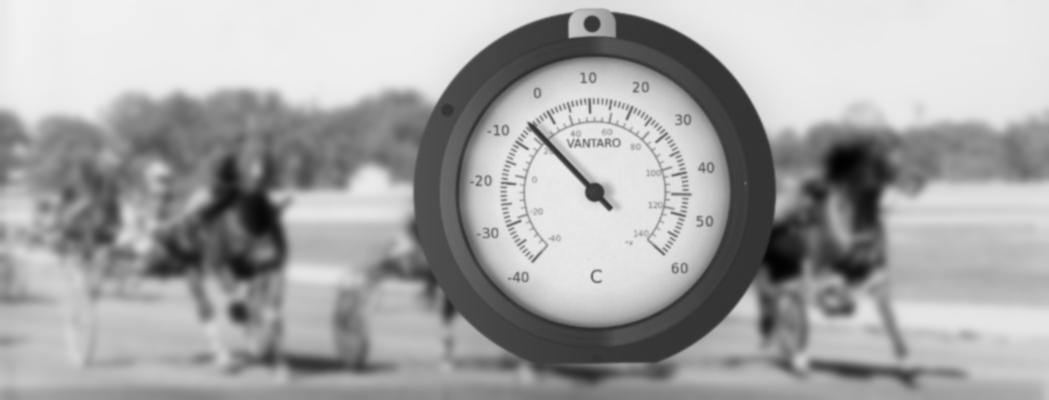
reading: °C -5
